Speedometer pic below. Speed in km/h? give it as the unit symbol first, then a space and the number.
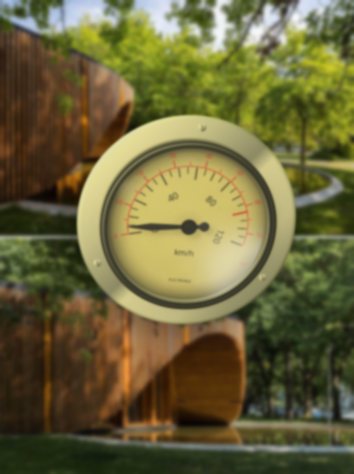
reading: km/h 5
